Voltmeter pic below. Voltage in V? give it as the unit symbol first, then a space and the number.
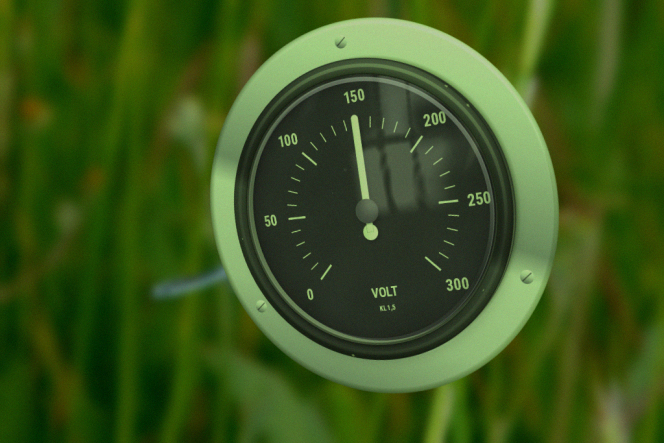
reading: V 150
